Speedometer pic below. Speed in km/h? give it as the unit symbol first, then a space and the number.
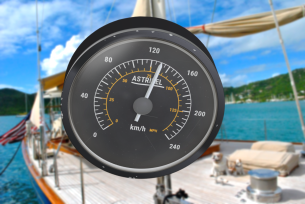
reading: km/h 130
